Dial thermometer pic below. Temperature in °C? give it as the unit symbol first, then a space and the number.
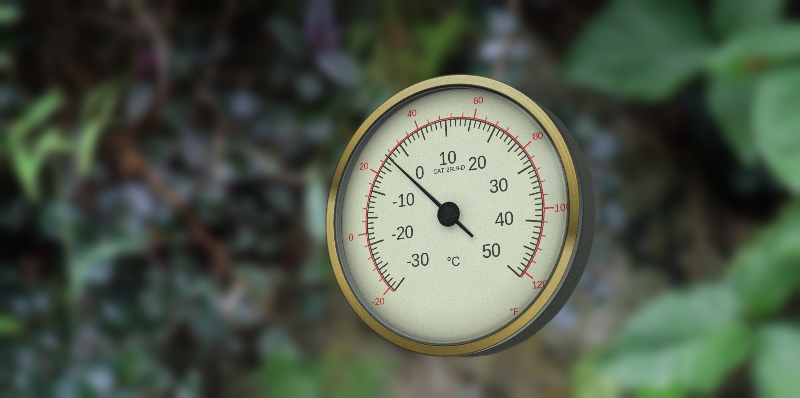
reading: °C -3
